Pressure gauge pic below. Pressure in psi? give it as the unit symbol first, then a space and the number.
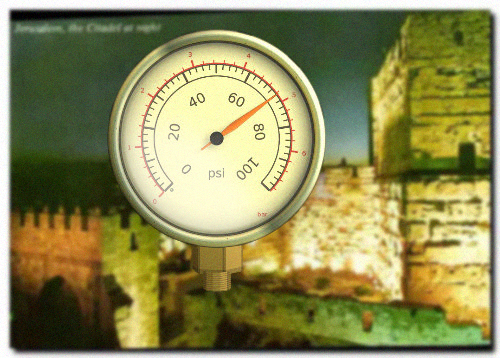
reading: psi 70
